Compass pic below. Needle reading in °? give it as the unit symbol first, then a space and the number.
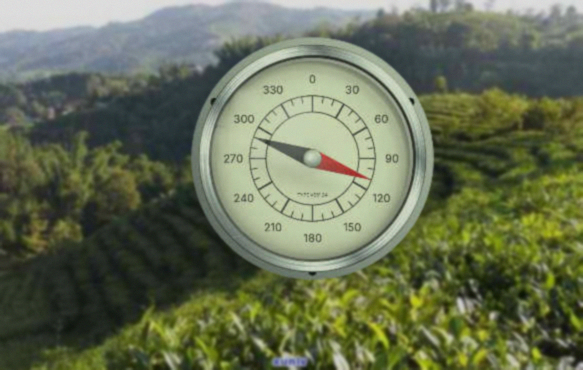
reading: ° 110
